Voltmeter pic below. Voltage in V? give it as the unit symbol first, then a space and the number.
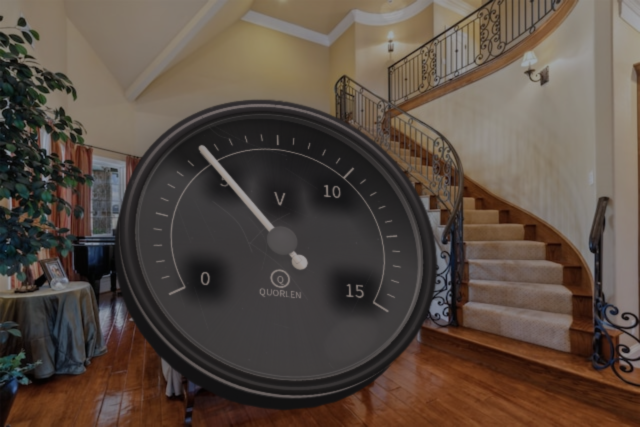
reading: V 5
